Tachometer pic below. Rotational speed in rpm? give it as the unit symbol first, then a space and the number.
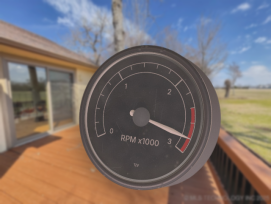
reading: rpm 2800
